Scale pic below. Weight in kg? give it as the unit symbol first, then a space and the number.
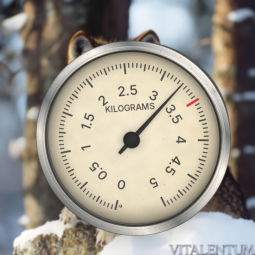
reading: kg 3.25
